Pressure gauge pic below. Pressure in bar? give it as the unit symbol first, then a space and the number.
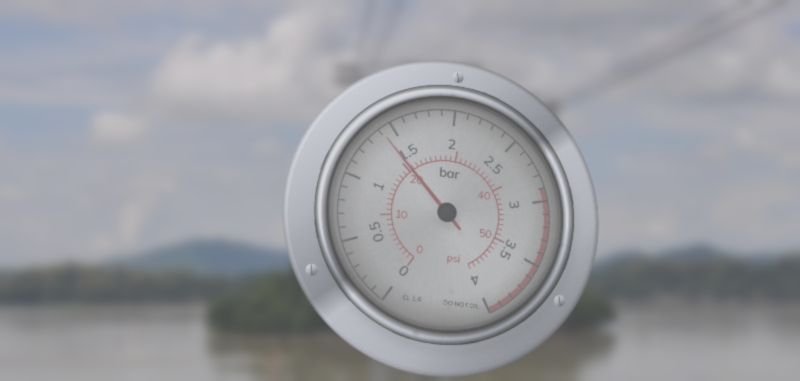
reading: bar 1.4
